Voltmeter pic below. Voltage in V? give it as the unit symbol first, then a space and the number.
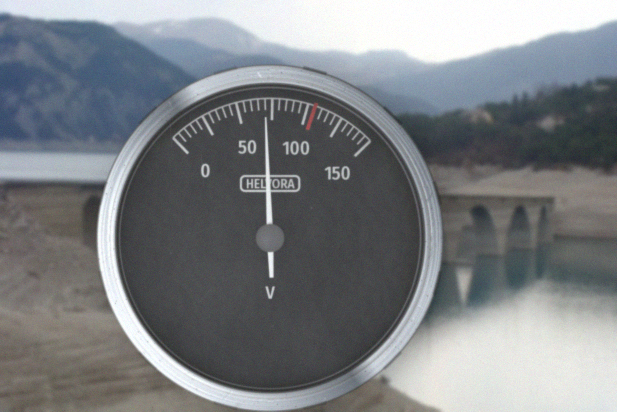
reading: V 70
